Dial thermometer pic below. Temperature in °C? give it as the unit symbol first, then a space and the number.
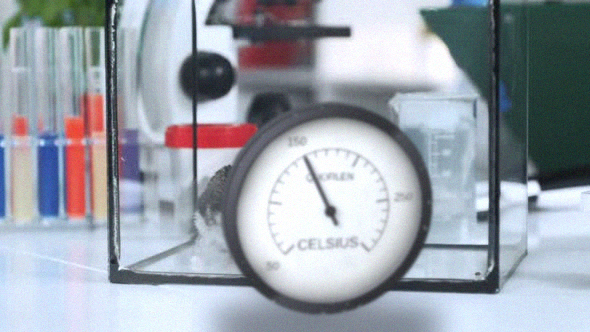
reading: °C 150
